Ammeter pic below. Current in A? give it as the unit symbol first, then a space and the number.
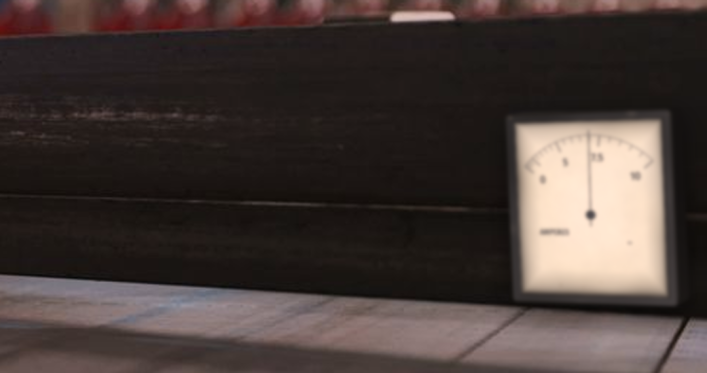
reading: A 7
